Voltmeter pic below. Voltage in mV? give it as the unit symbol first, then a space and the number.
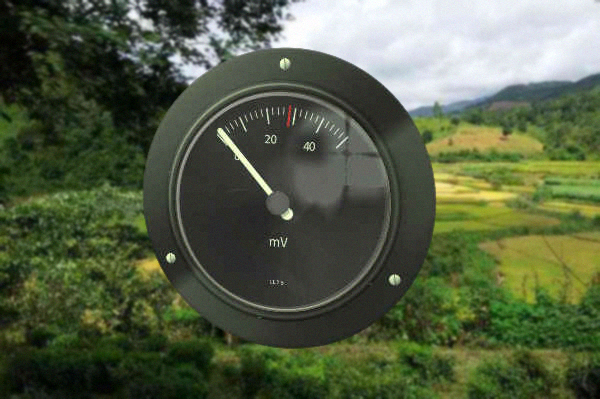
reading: mV 2
